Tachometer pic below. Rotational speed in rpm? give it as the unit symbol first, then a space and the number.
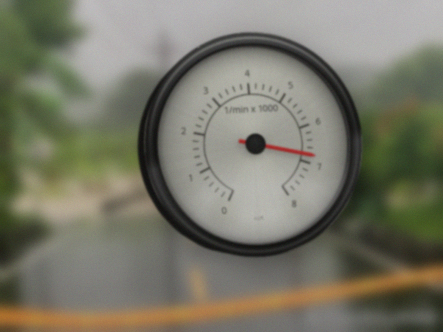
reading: rpm 6800
